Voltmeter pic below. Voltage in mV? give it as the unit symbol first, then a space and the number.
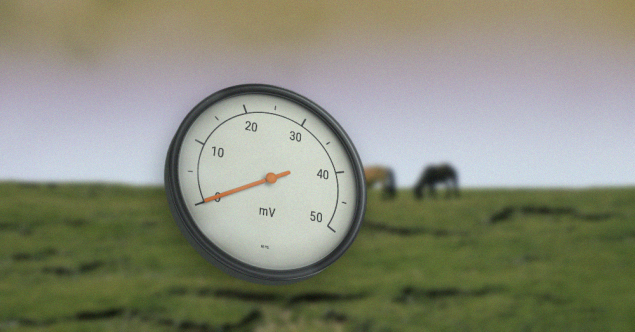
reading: mV 0
